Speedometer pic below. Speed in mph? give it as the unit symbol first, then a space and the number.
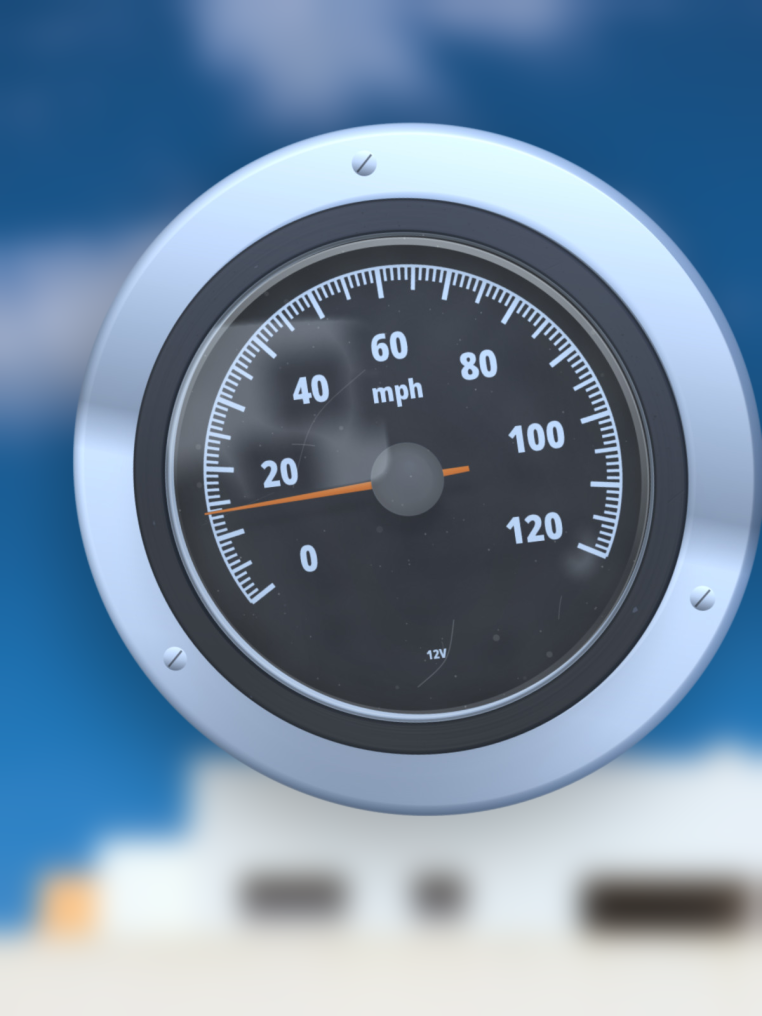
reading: mph 14
